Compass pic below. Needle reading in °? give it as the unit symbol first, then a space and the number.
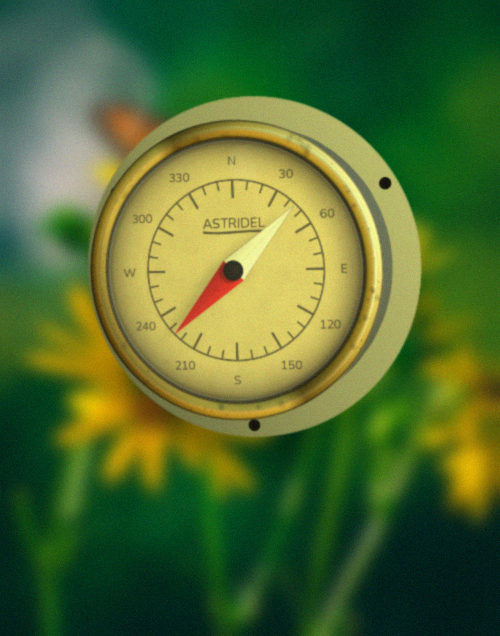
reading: ° 225
